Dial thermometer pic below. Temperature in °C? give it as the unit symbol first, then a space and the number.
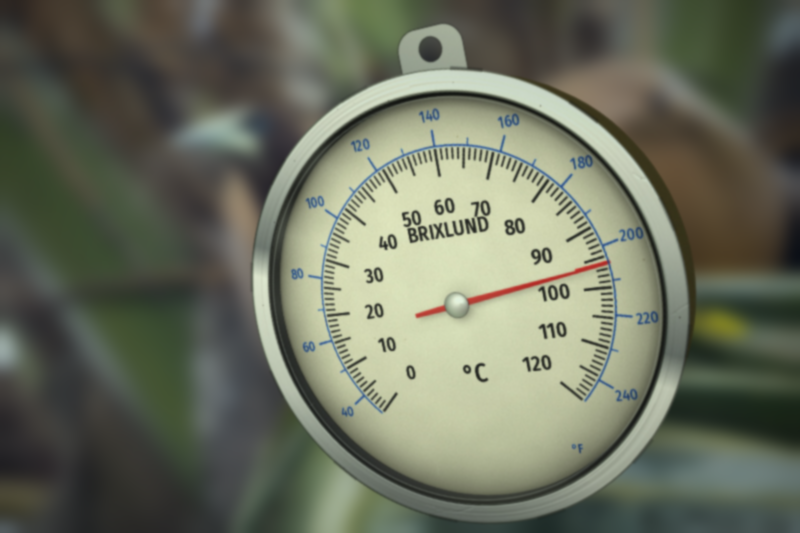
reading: °C 96
